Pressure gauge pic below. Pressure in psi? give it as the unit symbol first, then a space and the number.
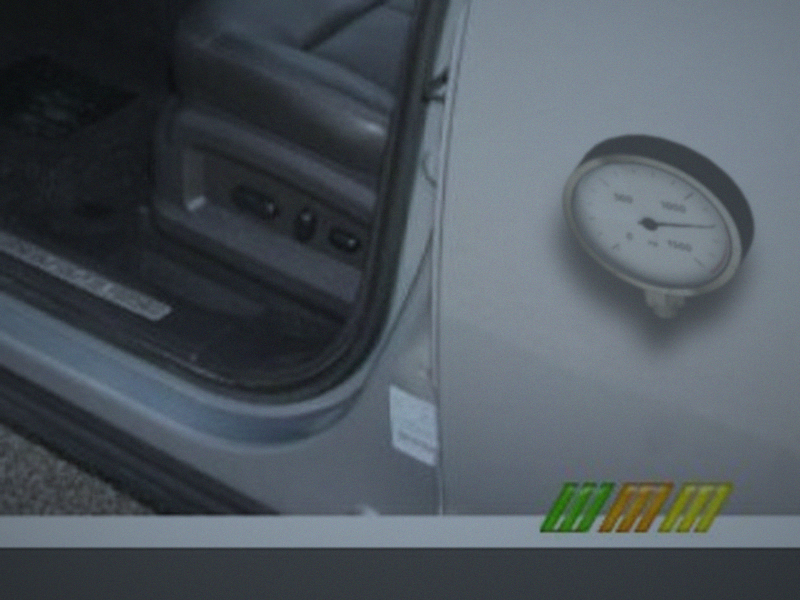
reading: psi 1200
